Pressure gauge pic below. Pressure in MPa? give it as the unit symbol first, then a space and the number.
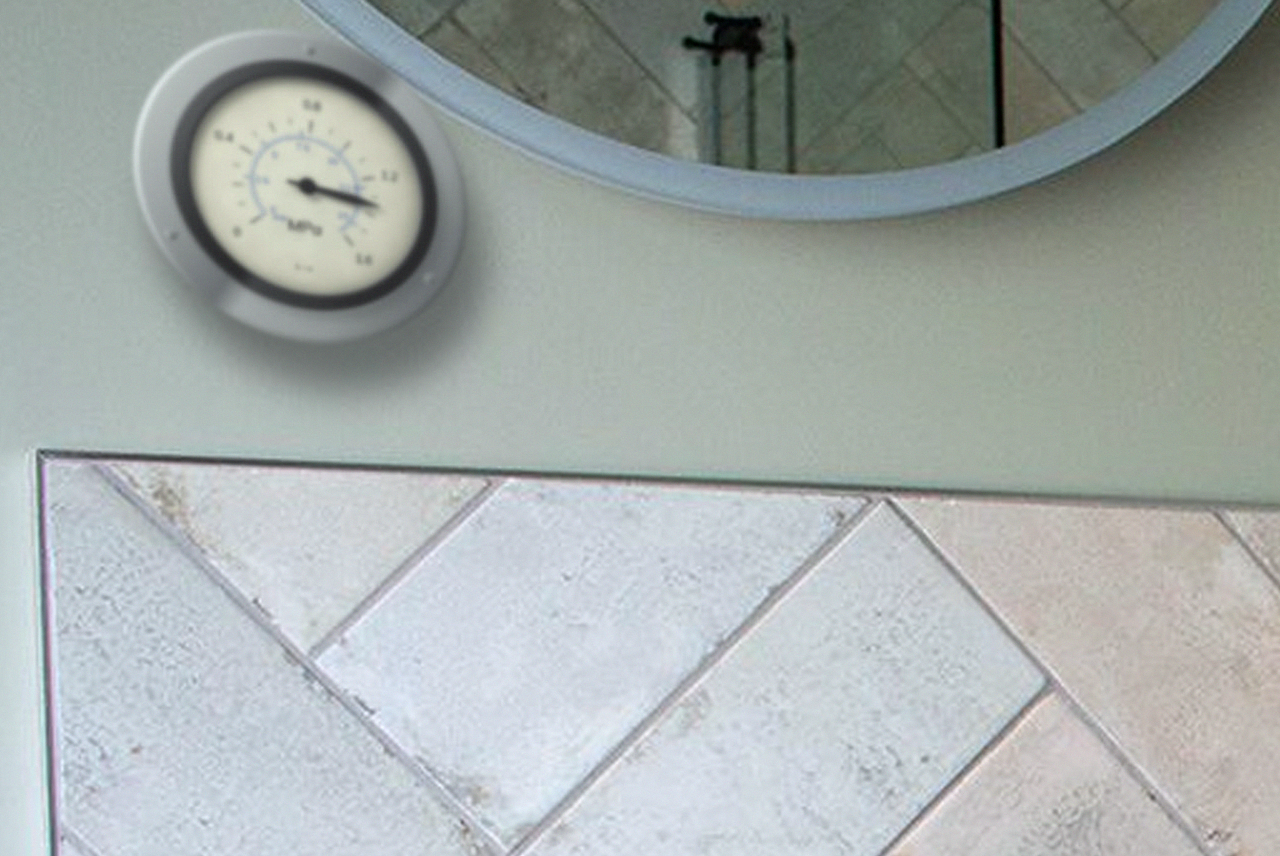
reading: MPa 1.35
